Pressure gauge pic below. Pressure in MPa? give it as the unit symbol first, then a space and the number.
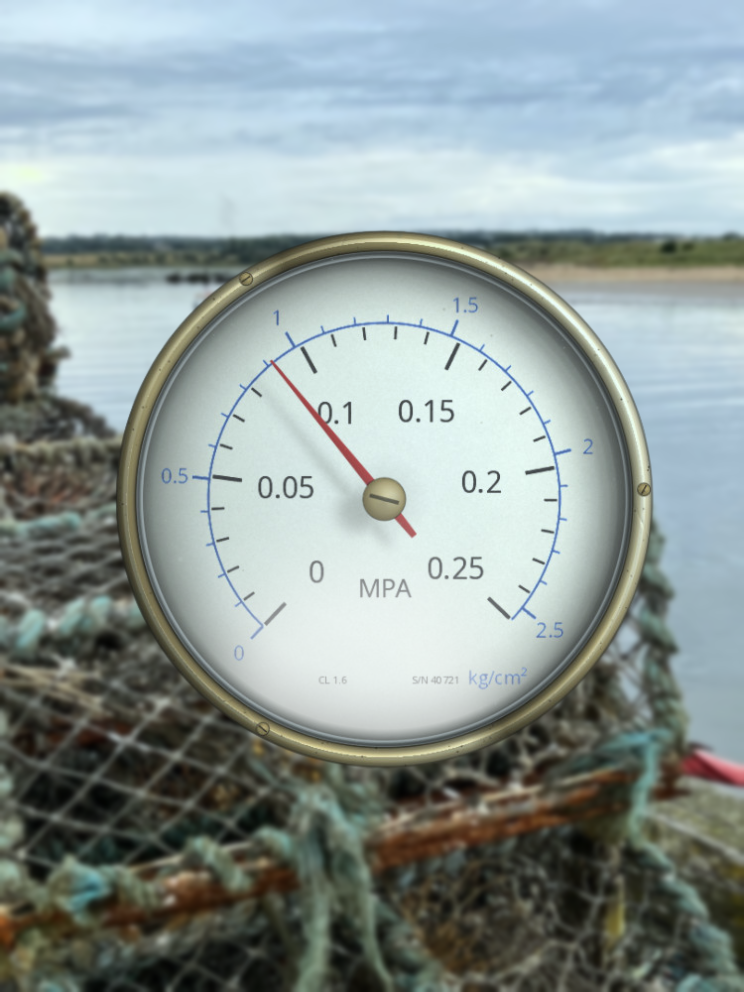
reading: MPa 0.09
